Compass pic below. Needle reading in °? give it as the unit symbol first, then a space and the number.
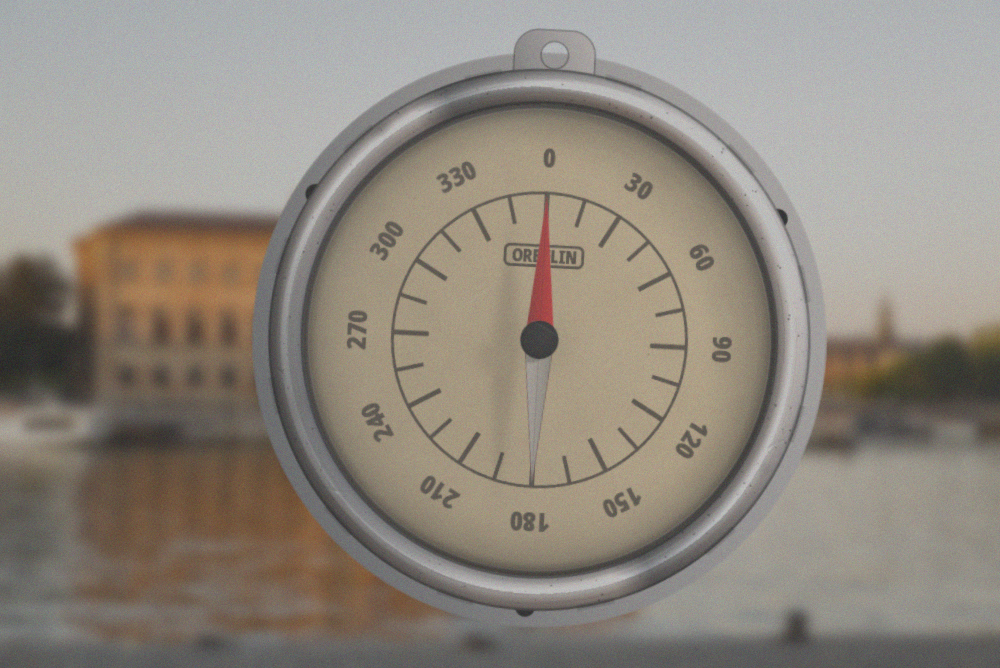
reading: ° 0
